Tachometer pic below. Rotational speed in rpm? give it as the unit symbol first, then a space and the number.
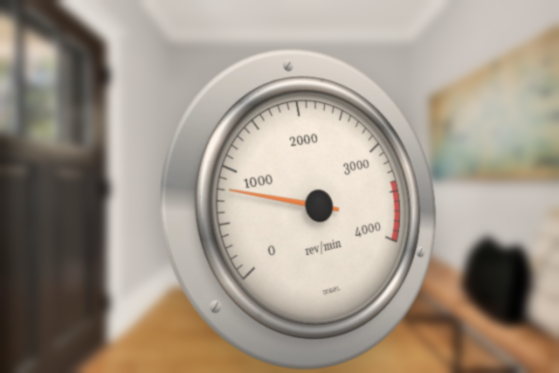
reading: rpm 800
